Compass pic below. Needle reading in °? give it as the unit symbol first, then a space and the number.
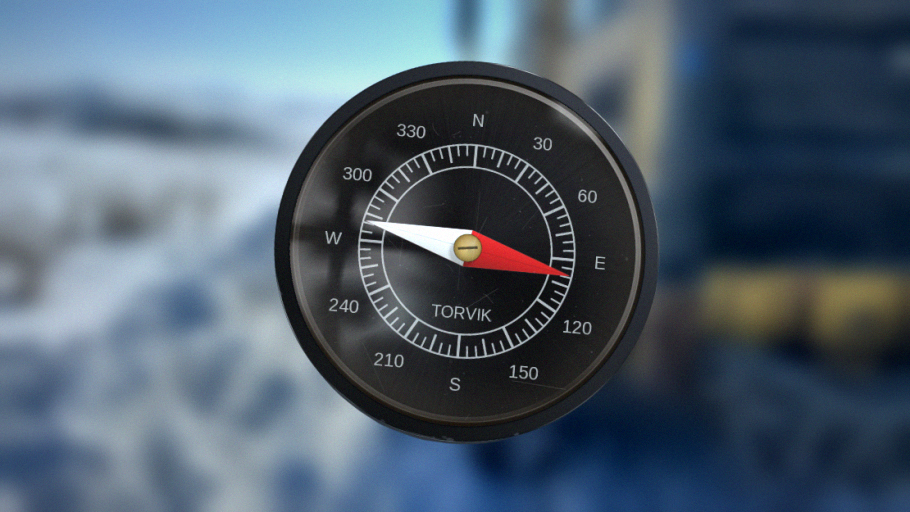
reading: ° 100
